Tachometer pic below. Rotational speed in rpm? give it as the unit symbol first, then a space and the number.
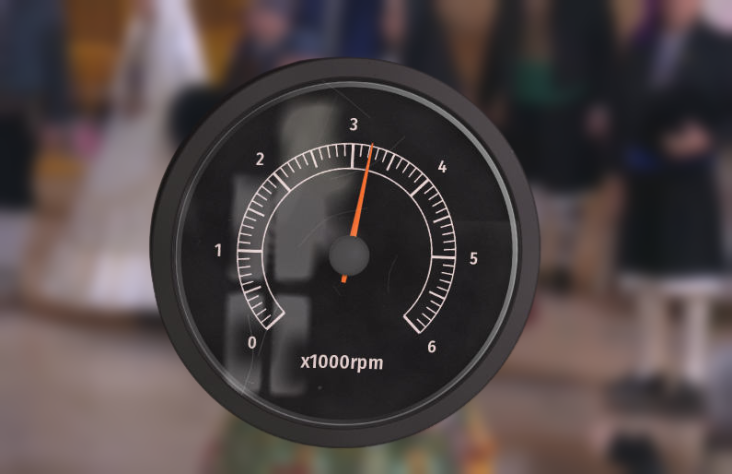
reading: rpm 3200
